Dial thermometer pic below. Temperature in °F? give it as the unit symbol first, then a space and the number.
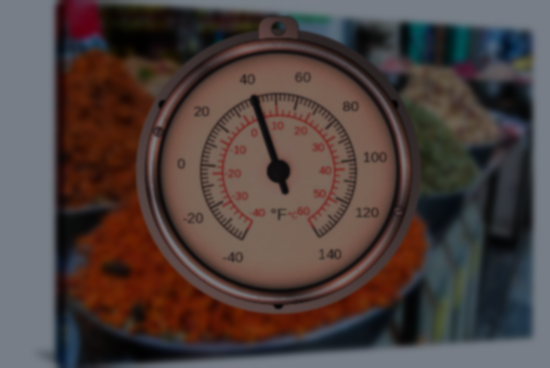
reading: °F 40
